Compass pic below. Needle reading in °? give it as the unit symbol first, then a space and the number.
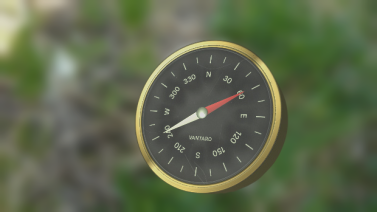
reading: ° 60
